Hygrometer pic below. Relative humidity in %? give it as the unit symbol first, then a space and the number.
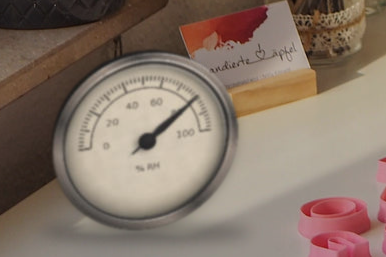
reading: % 80
